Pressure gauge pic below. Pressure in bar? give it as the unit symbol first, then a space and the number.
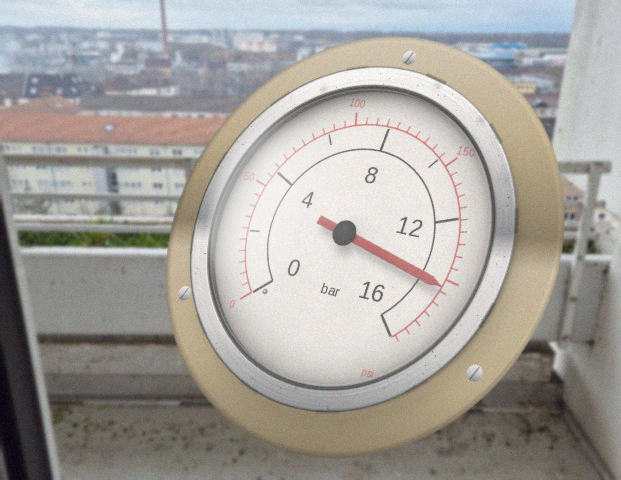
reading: bar 14
